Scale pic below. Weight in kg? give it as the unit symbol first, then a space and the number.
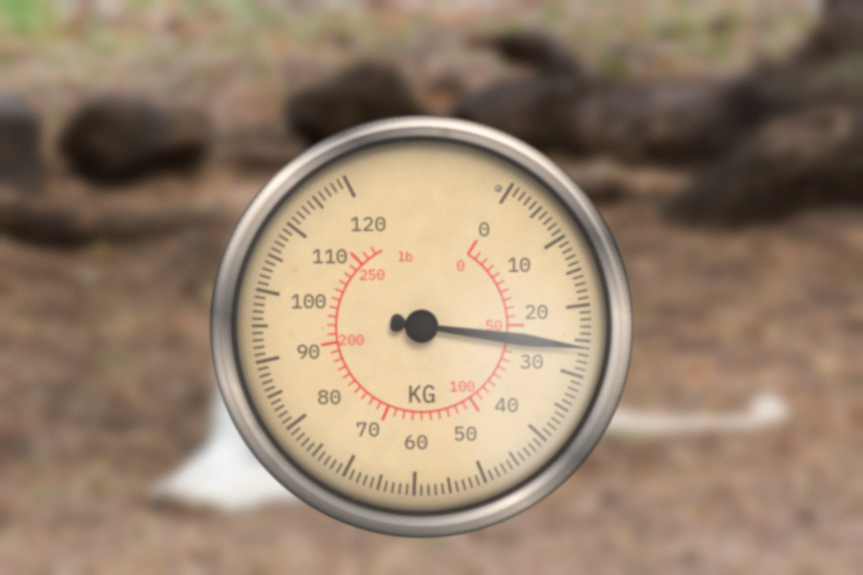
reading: kg 26
